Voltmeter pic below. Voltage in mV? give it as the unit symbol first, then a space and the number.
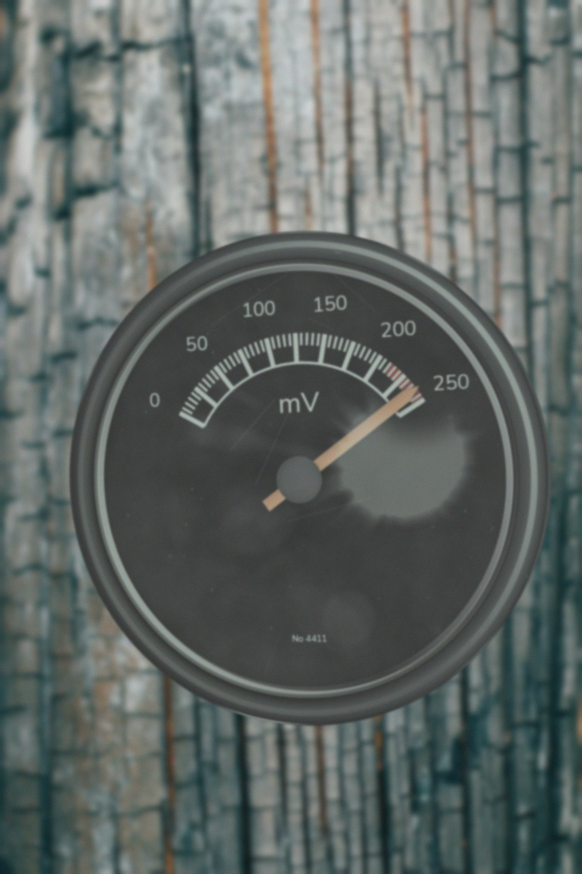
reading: mV 240
